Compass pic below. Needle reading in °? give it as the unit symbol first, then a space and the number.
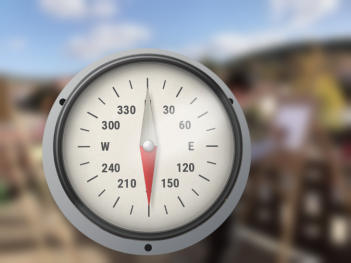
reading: ° 180
